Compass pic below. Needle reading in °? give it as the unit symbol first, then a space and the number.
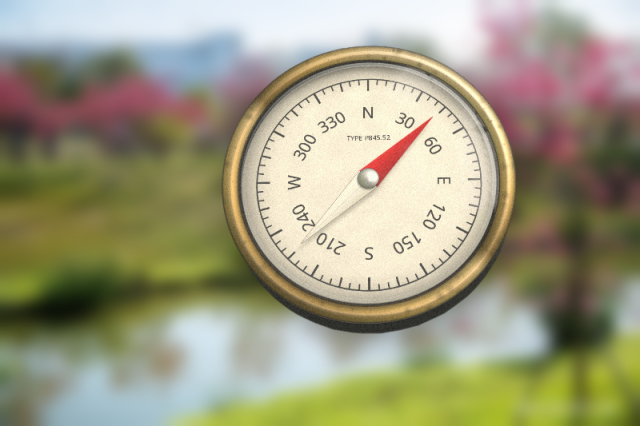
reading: ° 45
